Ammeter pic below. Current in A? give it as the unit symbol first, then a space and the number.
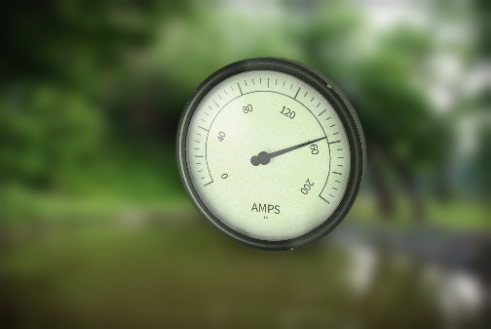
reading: A 155
